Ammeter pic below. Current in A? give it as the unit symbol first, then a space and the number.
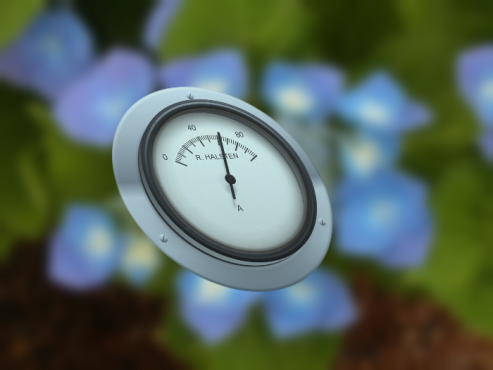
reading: A 60
